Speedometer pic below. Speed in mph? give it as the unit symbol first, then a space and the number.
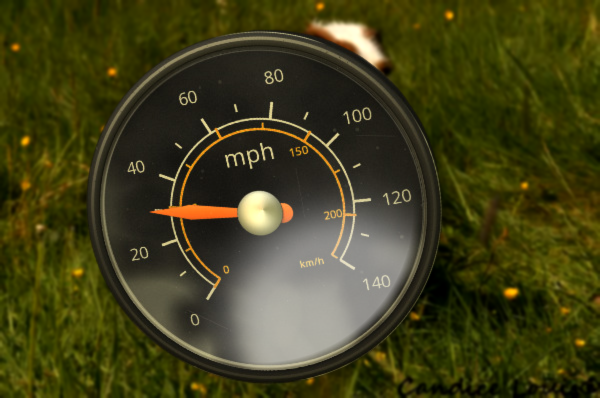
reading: mph 30
